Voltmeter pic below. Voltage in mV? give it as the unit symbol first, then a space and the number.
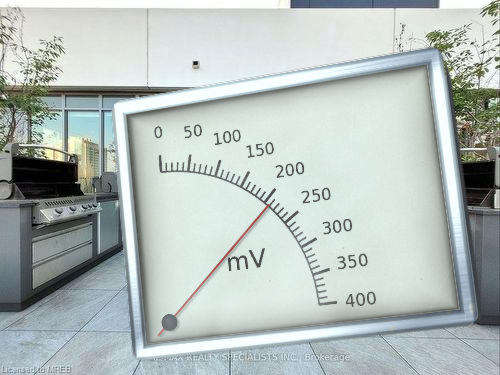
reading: mV 210
